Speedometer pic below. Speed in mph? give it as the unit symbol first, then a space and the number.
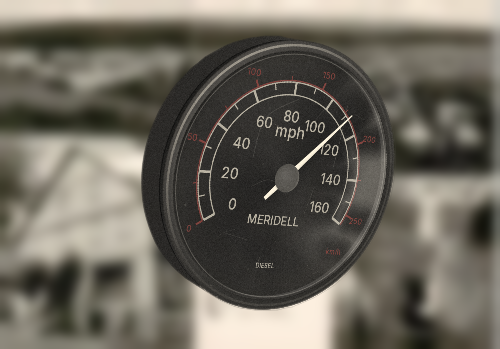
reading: mph 110
